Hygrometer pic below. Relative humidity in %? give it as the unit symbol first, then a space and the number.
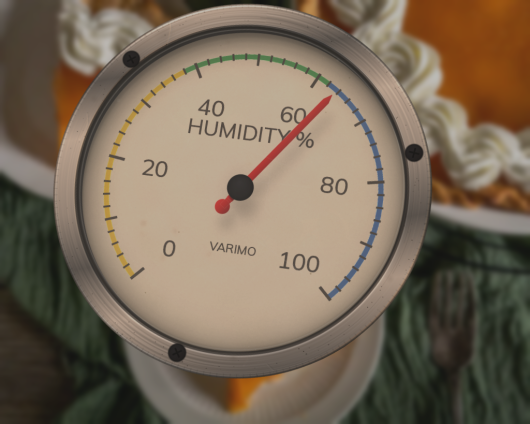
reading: % 64
